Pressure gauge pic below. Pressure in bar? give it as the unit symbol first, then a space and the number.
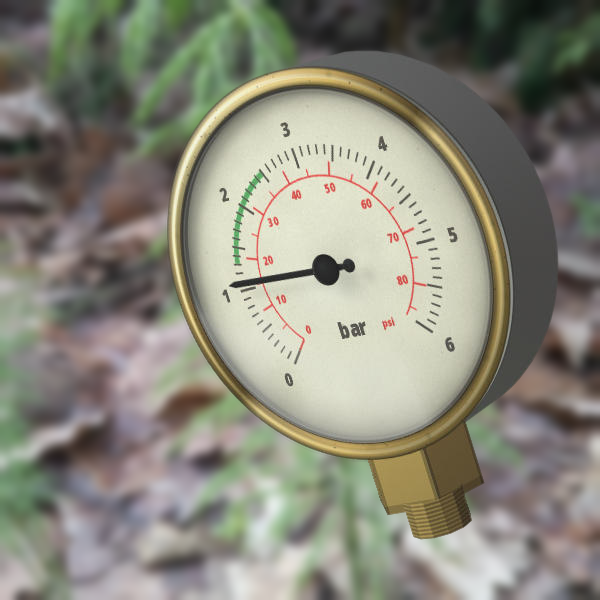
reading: bar 1.1
